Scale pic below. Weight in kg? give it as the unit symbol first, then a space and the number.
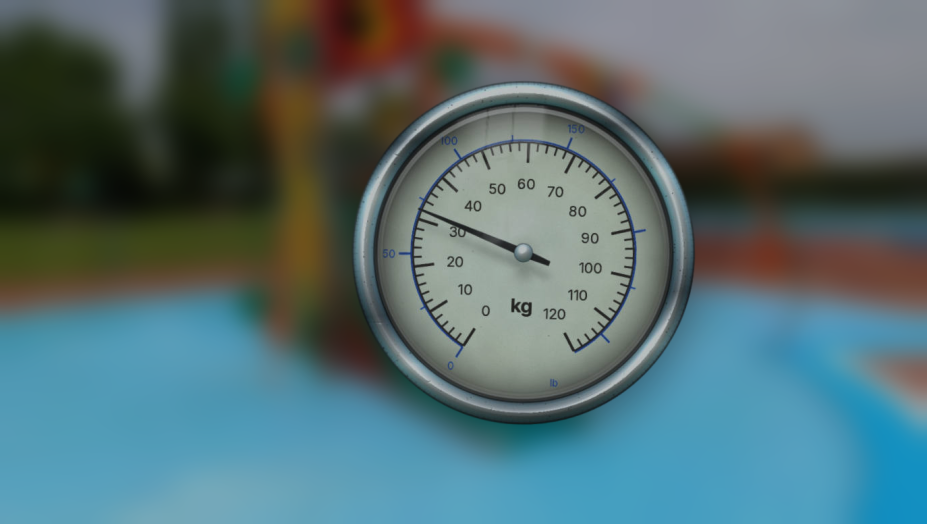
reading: kg 32
